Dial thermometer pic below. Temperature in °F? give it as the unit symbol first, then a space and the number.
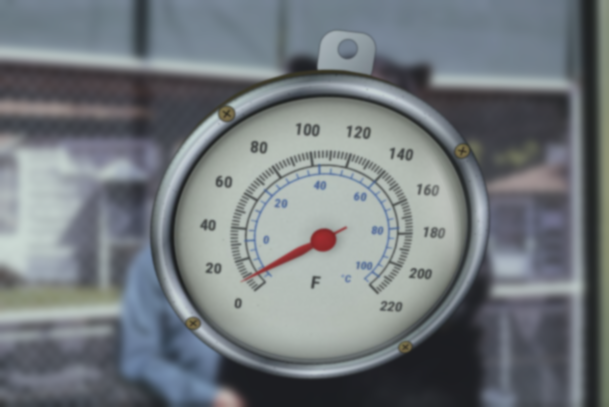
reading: °F 10
